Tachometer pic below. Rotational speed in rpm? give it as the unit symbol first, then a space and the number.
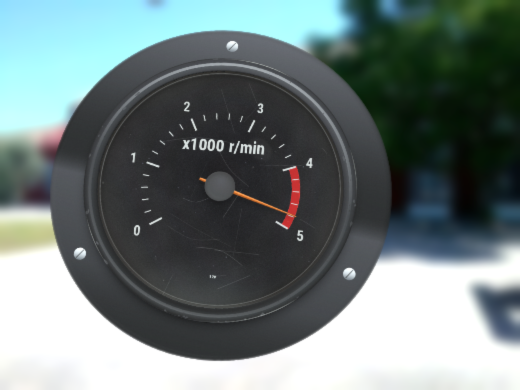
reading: rpm 4800
